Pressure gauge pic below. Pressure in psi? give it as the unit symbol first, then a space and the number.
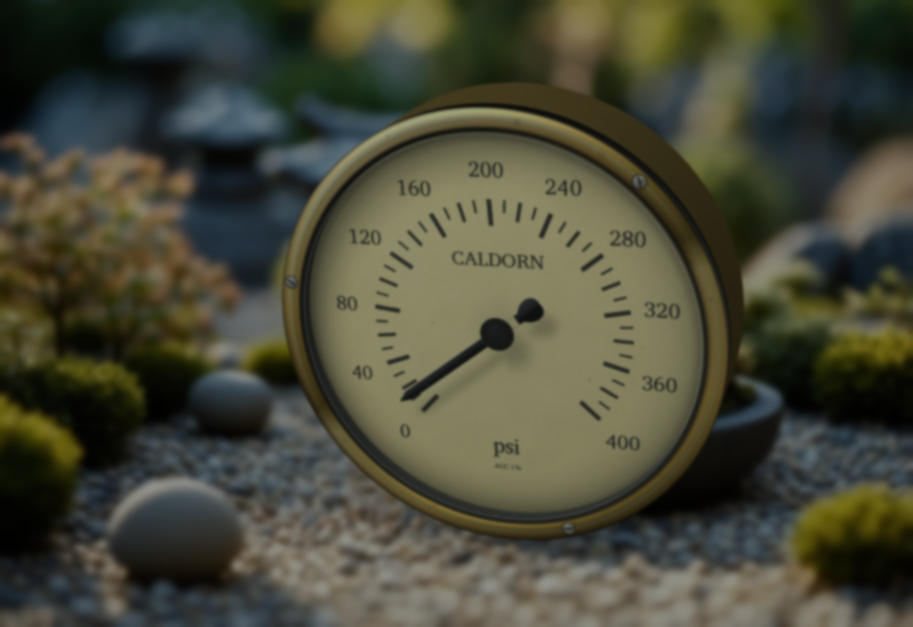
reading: psi 15
